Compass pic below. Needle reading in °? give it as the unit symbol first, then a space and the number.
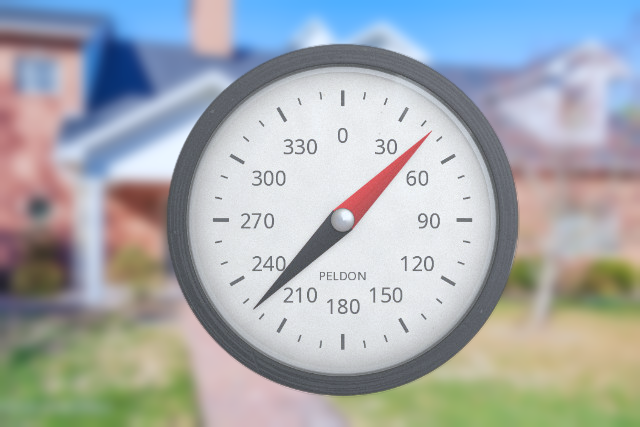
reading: ° 45
